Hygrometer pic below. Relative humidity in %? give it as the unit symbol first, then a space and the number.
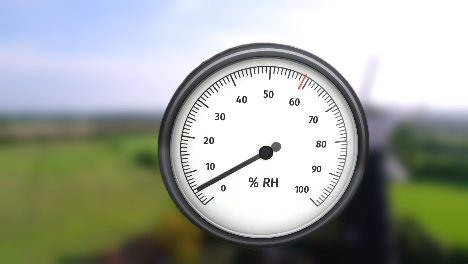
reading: % 5
